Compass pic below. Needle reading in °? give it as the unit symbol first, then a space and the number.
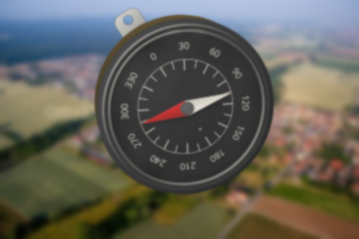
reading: ° 285
